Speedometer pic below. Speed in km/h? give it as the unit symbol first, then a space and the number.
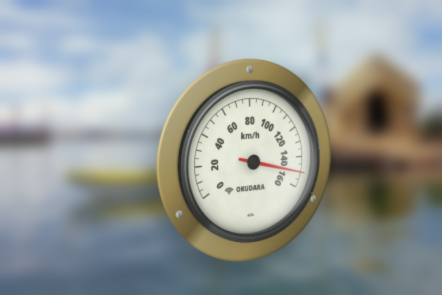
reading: km/h 150
